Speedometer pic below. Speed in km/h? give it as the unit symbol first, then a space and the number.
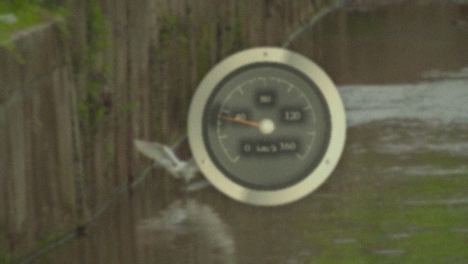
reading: km/h 35
